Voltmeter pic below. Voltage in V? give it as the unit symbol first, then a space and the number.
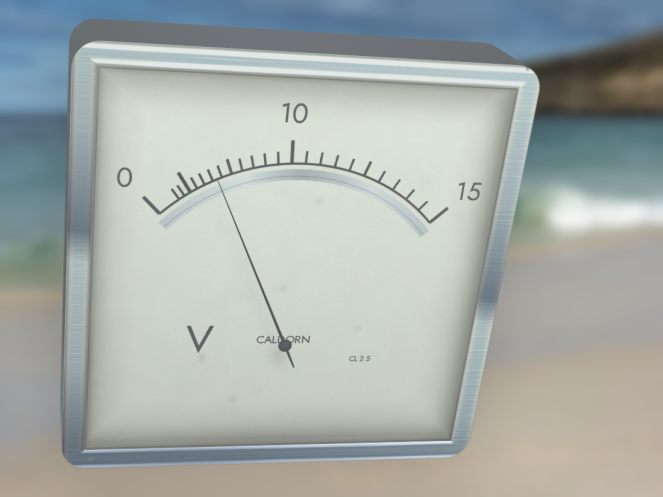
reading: V 6.75
